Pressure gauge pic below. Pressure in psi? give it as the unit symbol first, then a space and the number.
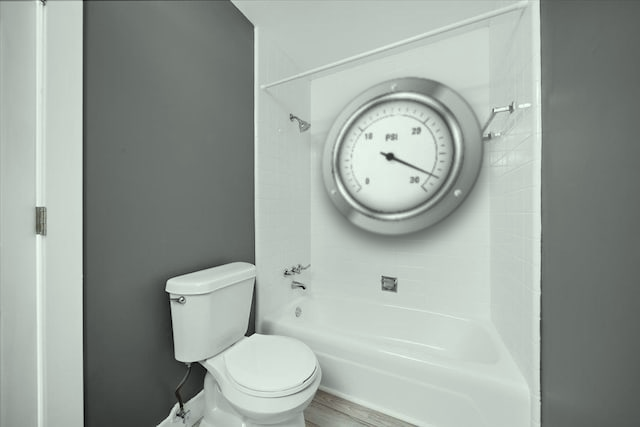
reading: psi 28
